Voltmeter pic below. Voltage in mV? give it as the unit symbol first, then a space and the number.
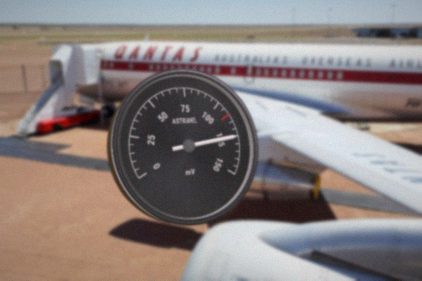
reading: mV 125
